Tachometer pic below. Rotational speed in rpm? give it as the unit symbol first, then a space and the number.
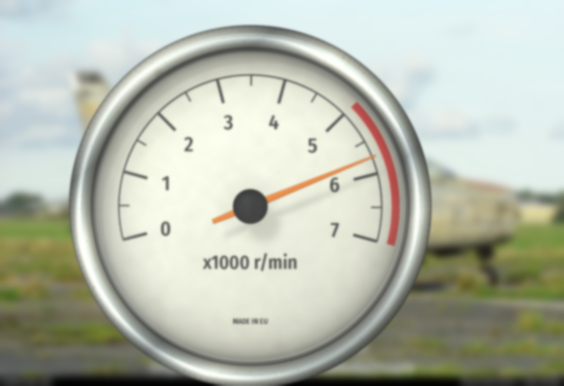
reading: rpm 5750
